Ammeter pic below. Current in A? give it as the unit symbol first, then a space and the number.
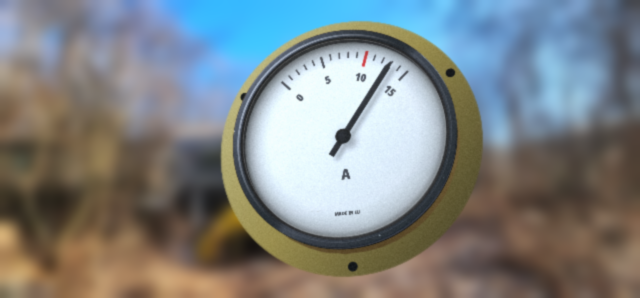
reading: A 13
